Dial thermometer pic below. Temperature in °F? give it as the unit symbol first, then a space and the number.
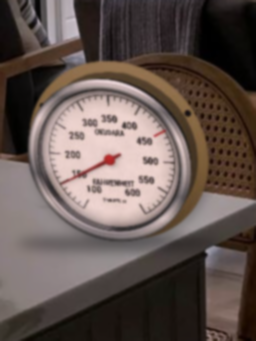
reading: °F 150
